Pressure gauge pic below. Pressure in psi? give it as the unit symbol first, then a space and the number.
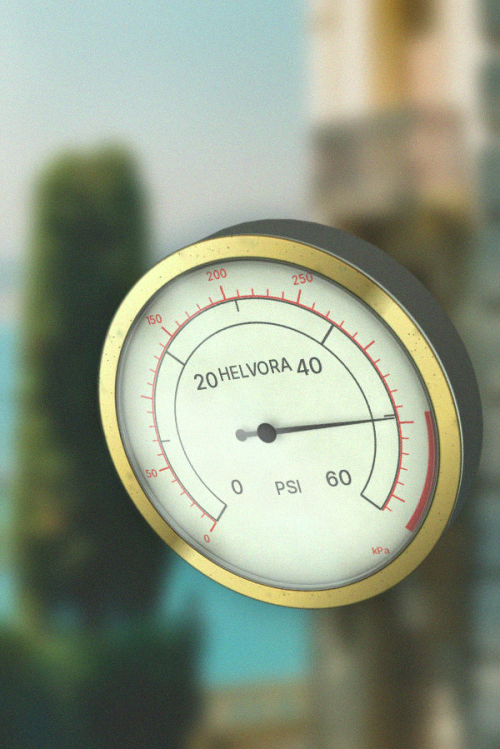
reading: psi 50
